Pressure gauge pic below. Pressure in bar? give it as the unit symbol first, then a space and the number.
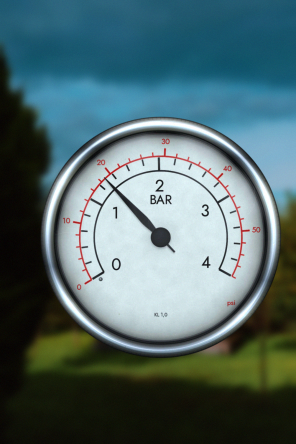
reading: bar 1.3
